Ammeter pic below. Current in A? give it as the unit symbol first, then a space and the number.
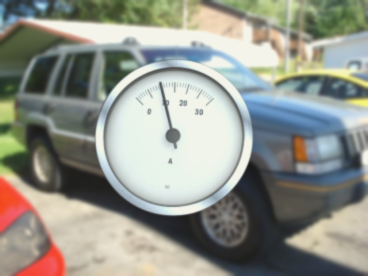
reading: A 10
